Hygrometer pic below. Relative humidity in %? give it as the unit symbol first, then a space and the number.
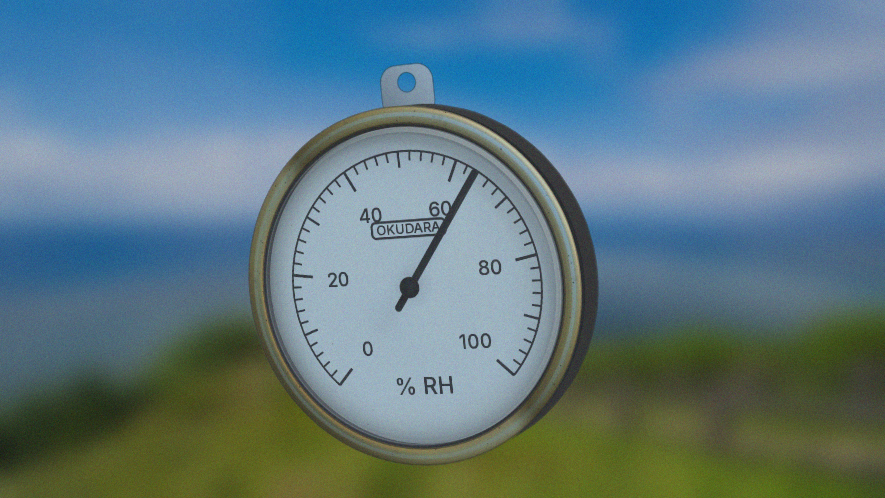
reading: % 64
